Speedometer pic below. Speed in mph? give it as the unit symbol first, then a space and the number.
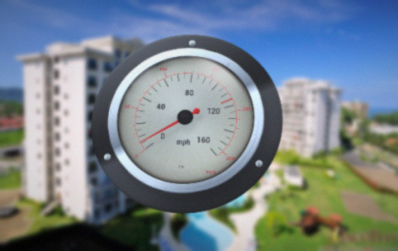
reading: mph 5
